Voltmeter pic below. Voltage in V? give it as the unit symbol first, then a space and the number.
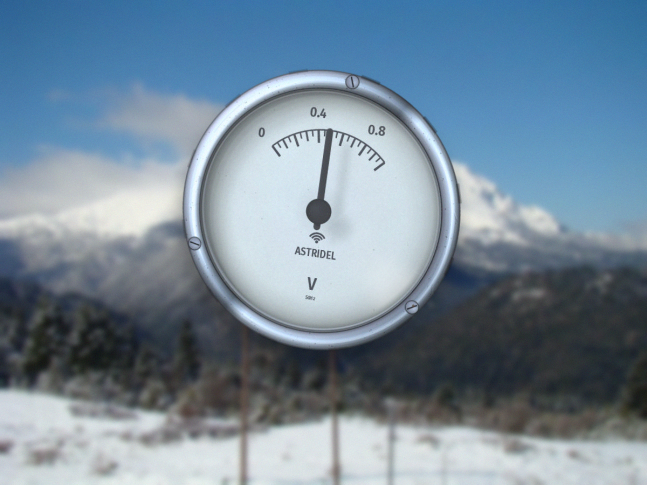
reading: V 0.5
